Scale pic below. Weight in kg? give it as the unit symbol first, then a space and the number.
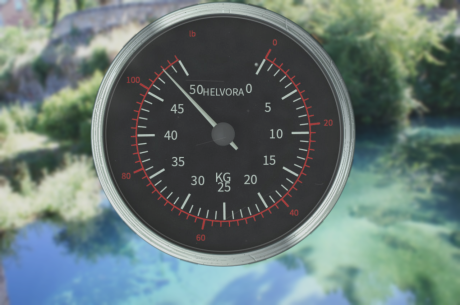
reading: kg 48
